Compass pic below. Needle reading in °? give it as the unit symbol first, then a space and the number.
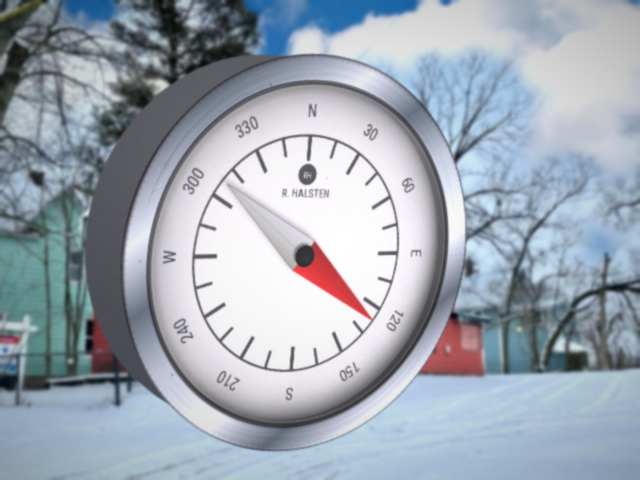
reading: ° 127.5
